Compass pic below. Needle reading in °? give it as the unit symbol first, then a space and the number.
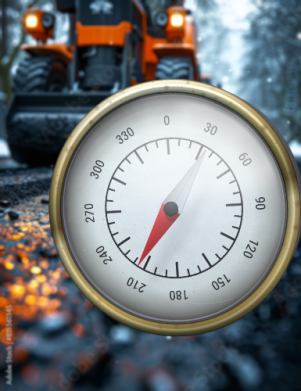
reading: ° 215
